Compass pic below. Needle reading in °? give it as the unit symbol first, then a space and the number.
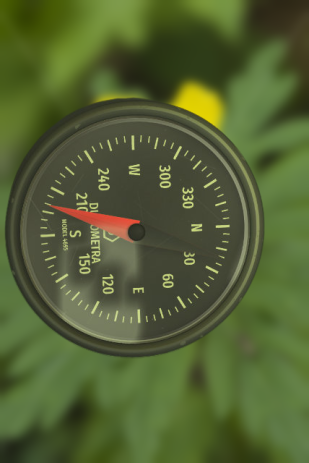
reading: ° 200
